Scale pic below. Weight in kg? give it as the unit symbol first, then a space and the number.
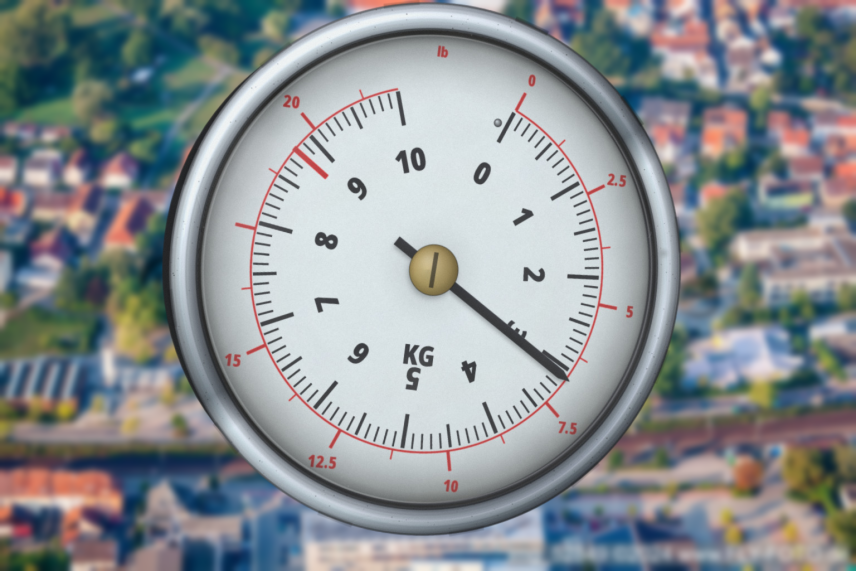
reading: kg 3.1
